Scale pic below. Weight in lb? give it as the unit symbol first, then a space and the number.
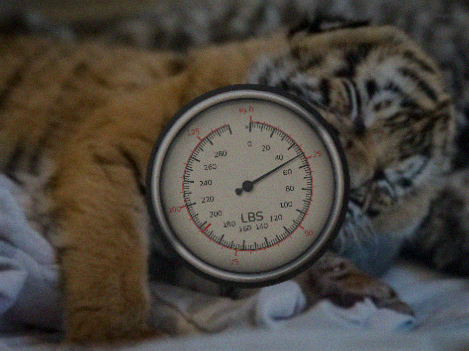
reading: lb 50
